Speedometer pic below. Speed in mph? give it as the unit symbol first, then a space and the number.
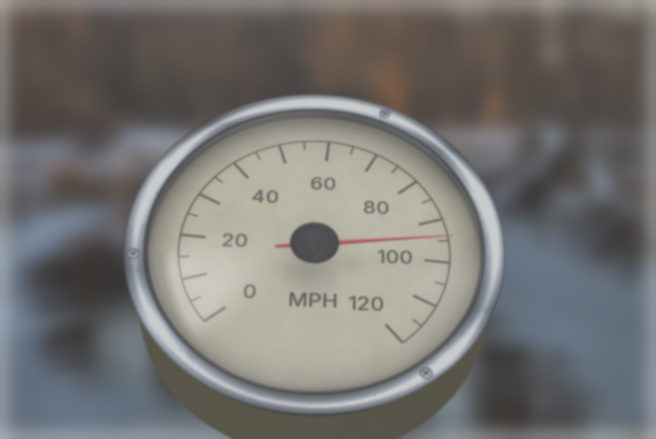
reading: mph 95
